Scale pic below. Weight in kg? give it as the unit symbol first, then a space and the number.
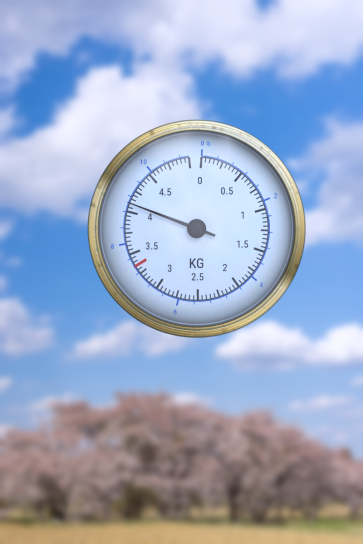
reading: kg 4.1
